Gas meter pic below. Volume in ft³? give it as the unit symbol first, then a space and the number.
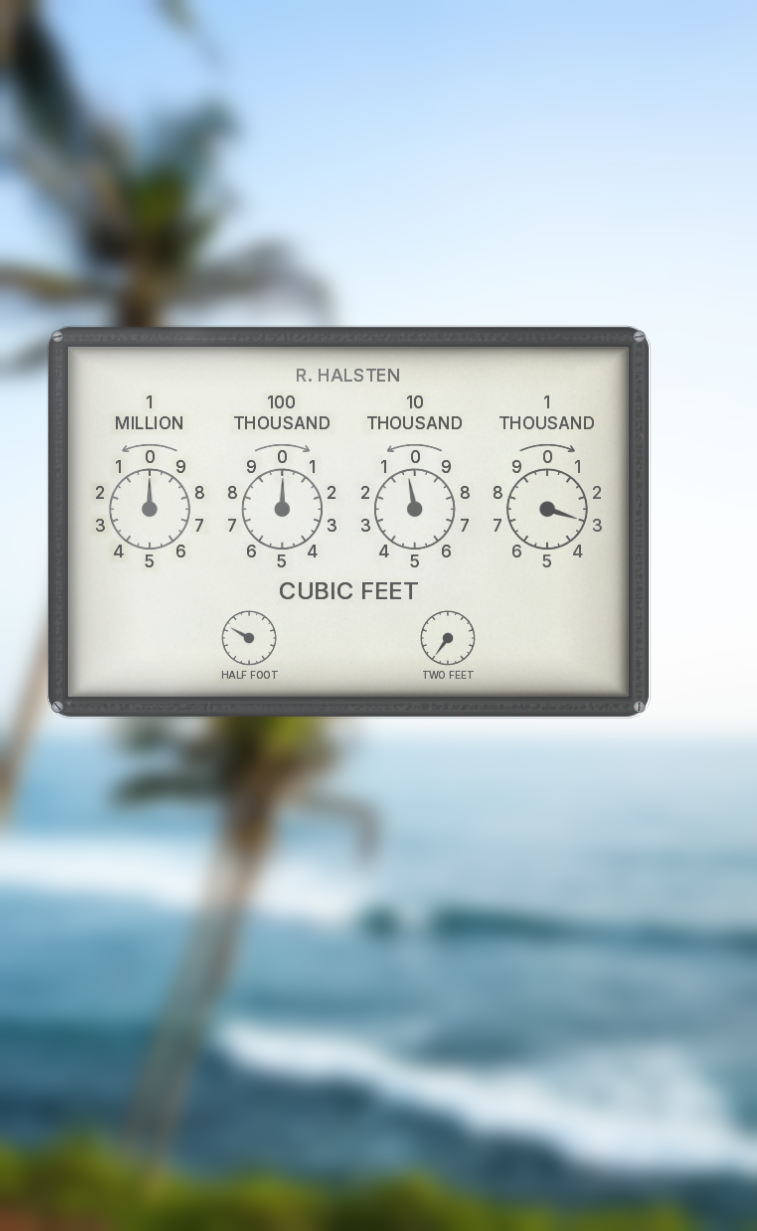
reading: ft³ 300
